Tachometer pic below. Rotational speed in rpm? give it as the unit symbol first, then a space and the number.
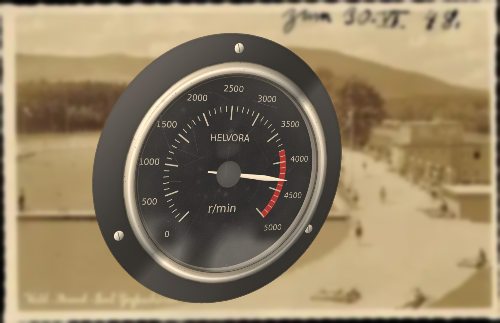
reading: rpm 4300
